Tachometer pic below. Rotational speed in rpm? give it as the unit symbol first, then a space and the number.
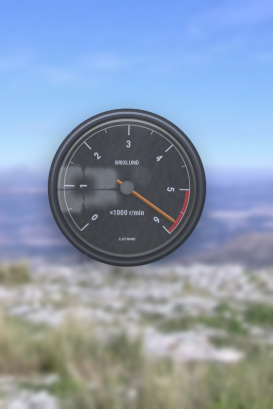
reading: rpm 5750
